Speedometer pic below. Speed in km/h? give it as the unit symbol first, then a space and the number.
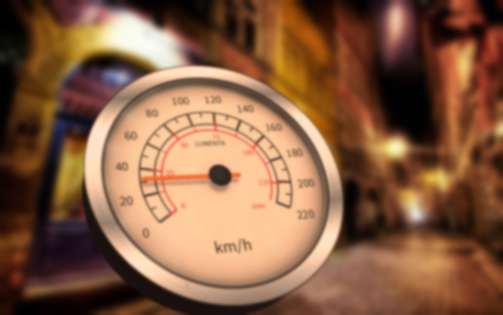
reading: km/h 30
